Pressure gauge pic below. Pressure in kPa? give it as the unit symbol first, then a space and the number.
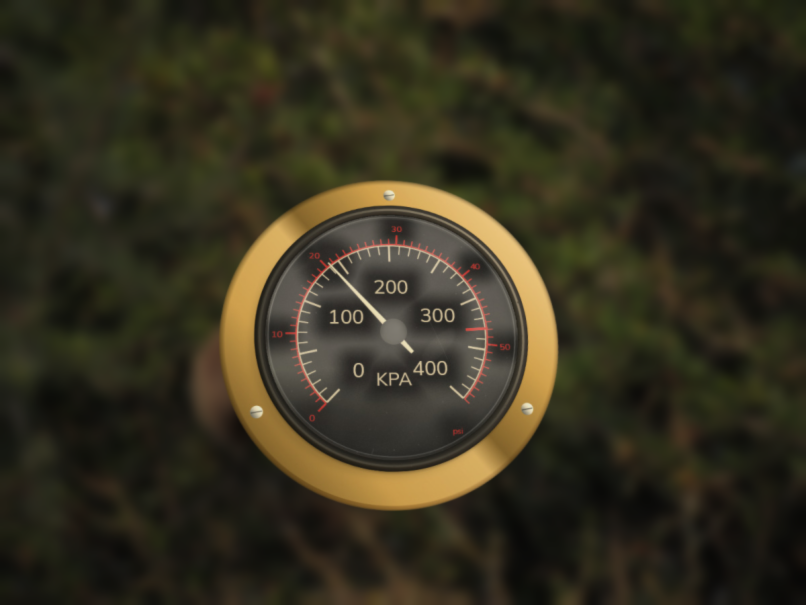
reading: kPa 140
